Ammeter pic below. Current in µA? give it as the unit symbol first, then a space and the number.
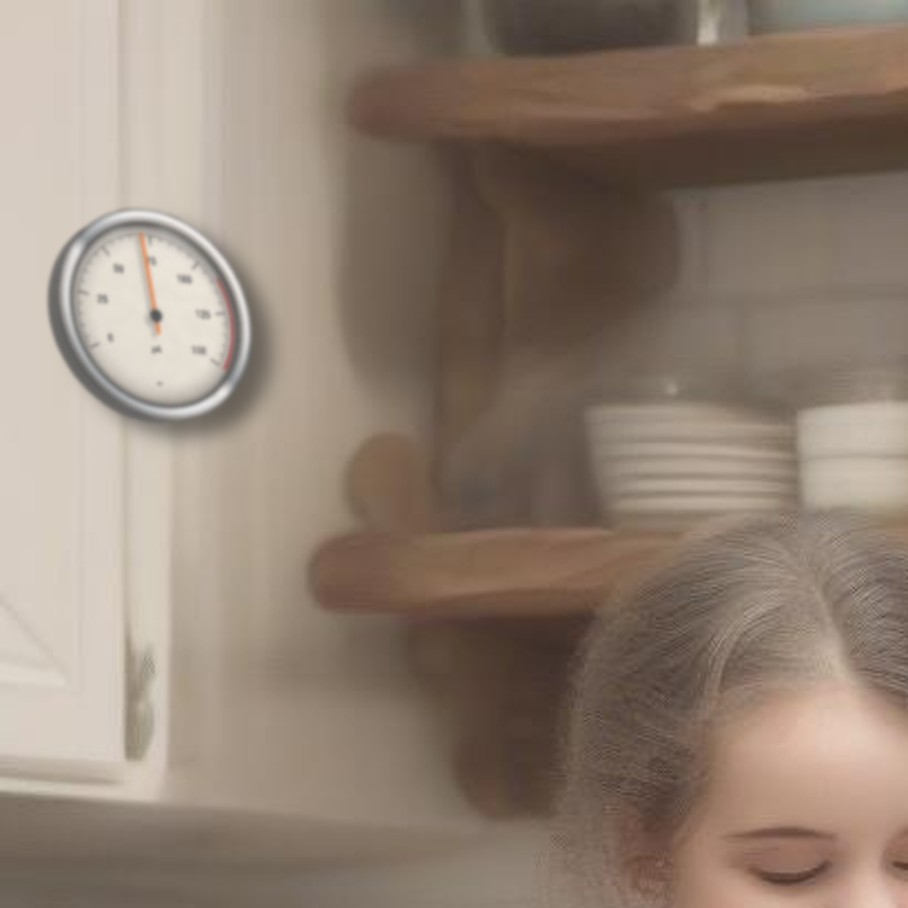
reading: µA 70
